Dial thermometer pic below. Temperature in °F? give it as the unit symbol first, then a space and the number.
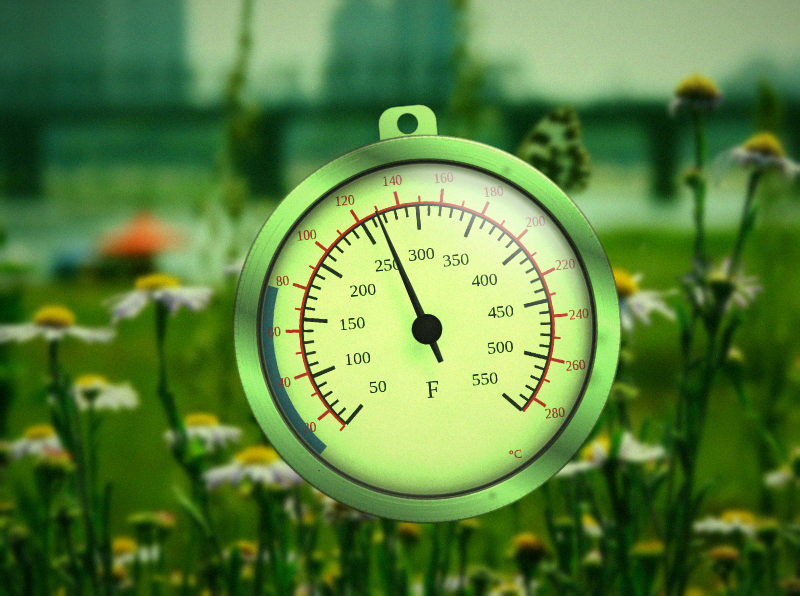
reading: °F 265
